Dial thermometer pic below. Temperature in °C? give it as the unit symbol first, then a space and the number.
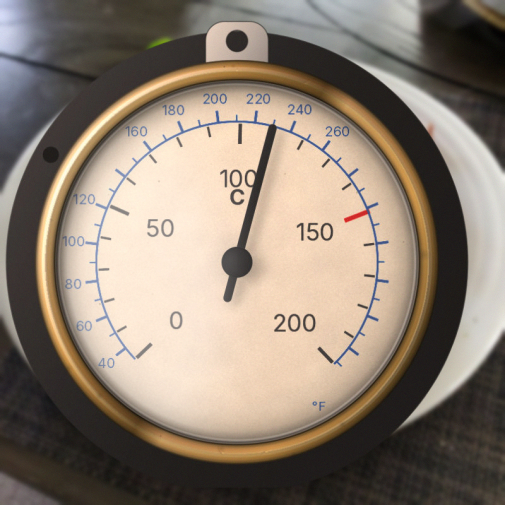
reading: °C 110
